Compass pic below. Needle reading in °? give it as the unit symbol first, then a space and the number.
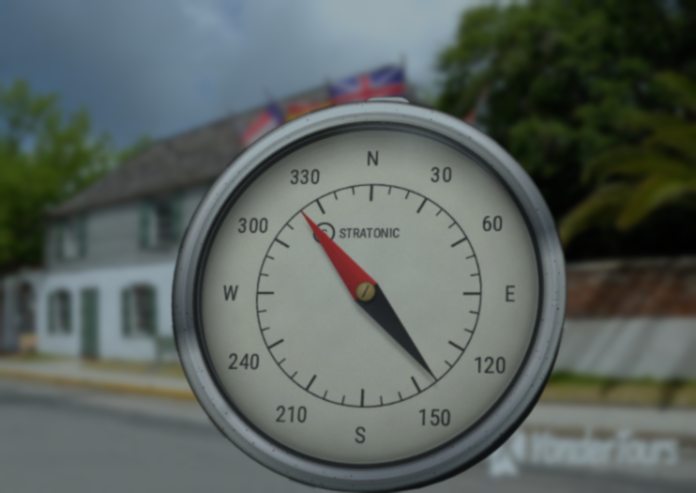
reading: ° 320
